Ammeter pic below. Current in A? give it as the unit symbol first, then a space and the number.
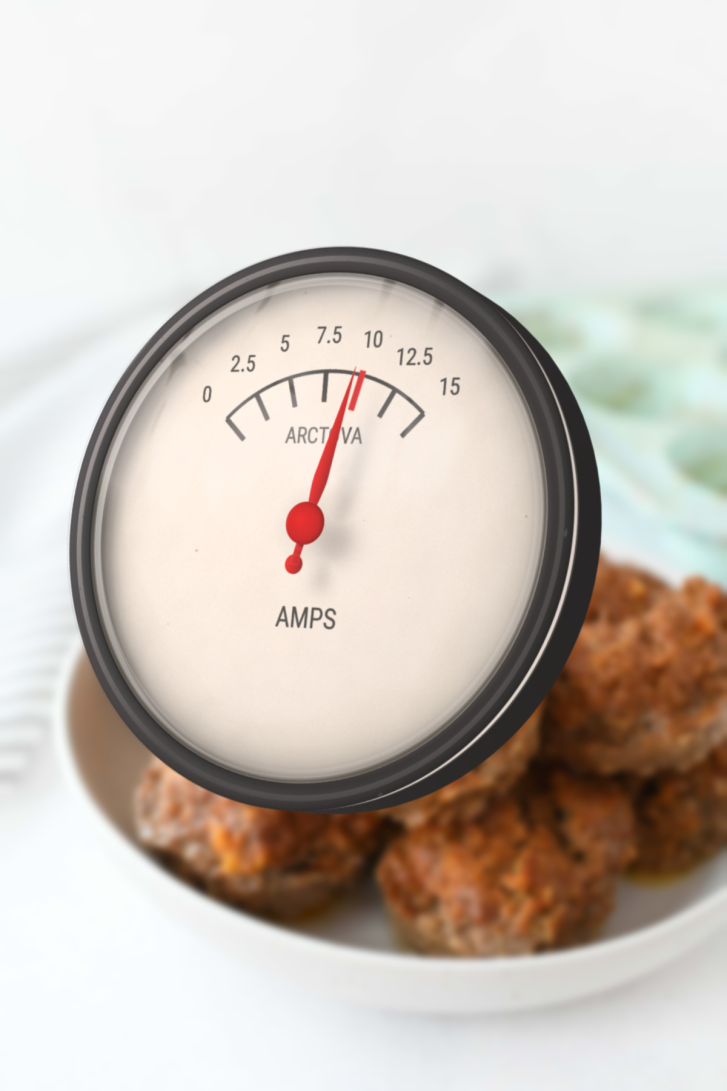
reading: A 10
